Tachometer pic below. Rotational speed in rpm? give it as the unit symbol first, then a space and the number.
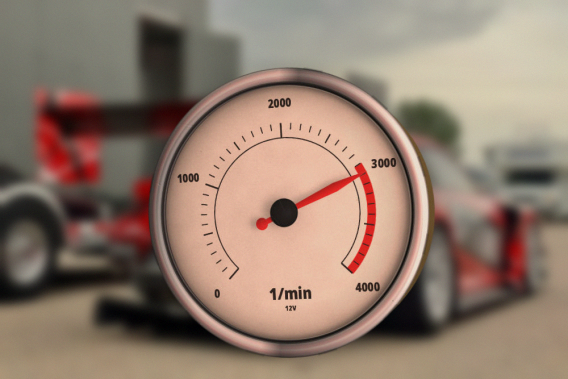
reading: rpm 3000
